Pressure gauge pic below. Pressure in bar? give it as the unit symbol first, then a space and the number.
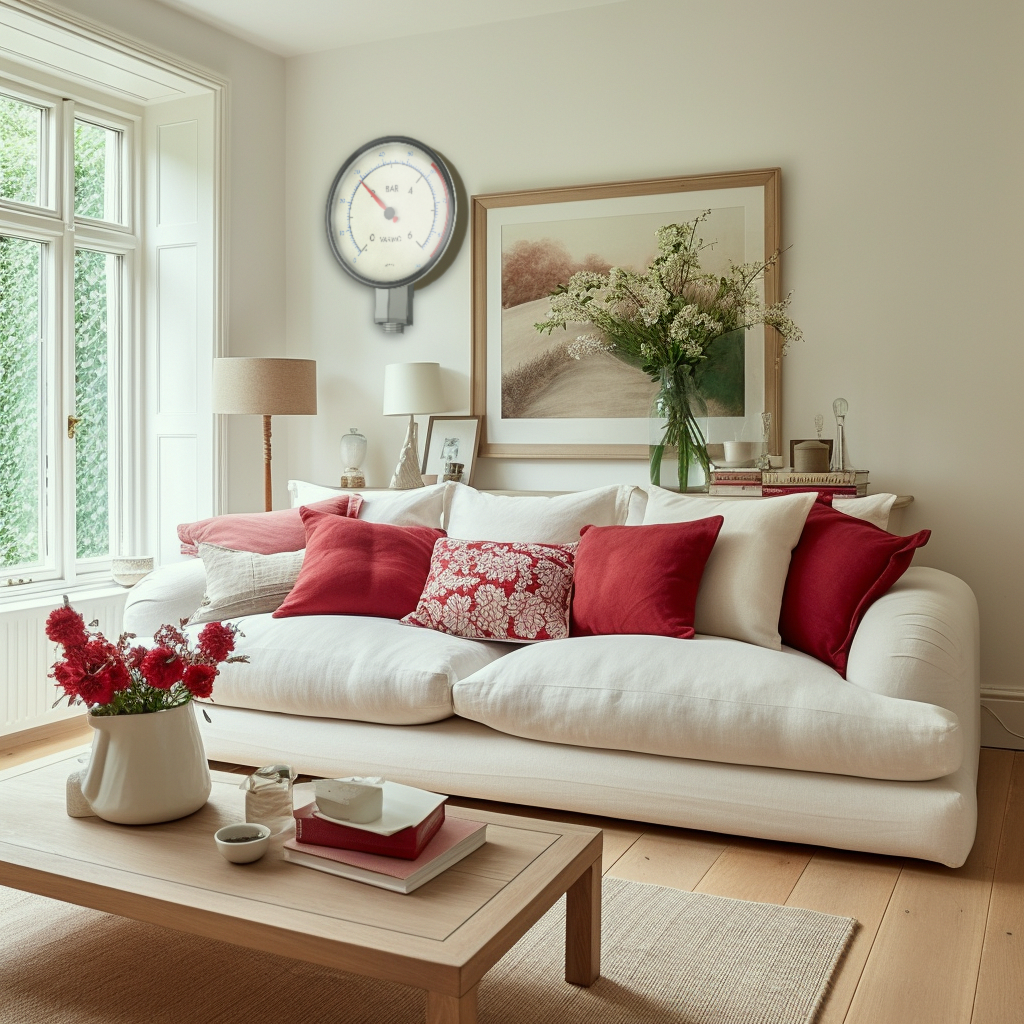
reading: bar 2
